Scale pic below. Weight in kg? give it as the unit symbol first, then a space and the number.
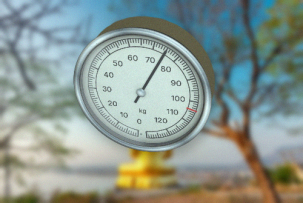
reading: kg 75
